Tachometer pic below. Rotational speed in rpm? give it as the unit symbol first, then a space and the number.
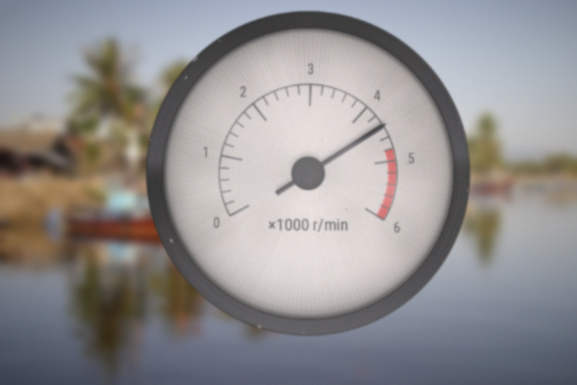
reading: rpm 4400
